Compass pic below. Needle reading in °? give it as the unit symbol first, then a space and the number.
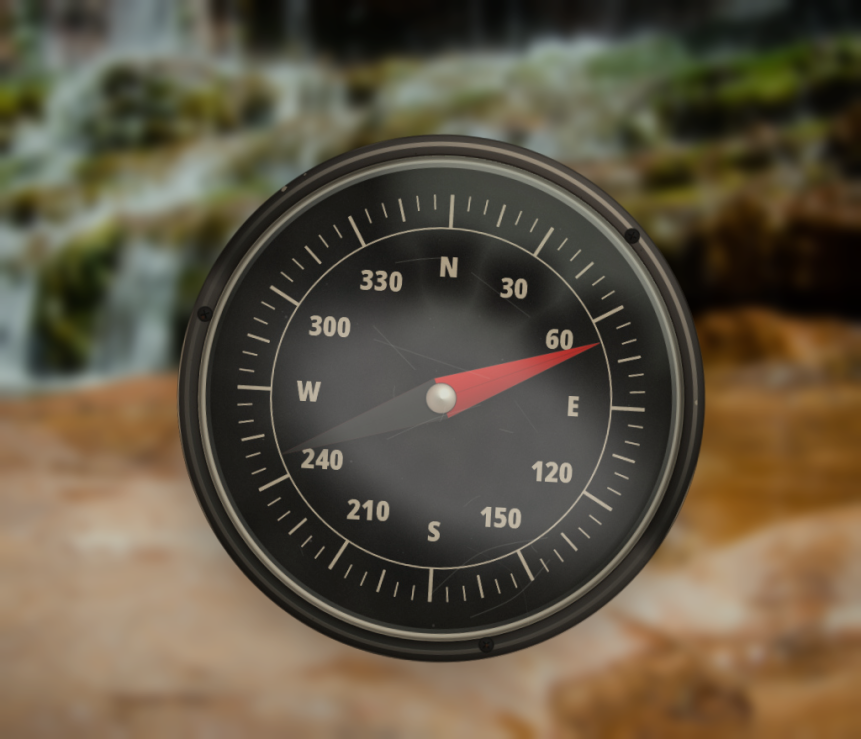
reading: ° 67.5
